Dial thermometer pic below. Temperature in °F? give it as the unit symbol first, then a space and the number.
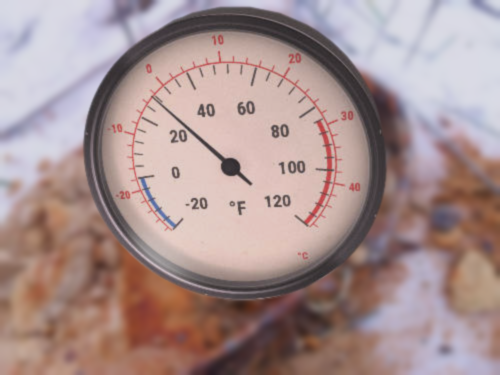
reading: °F 28
